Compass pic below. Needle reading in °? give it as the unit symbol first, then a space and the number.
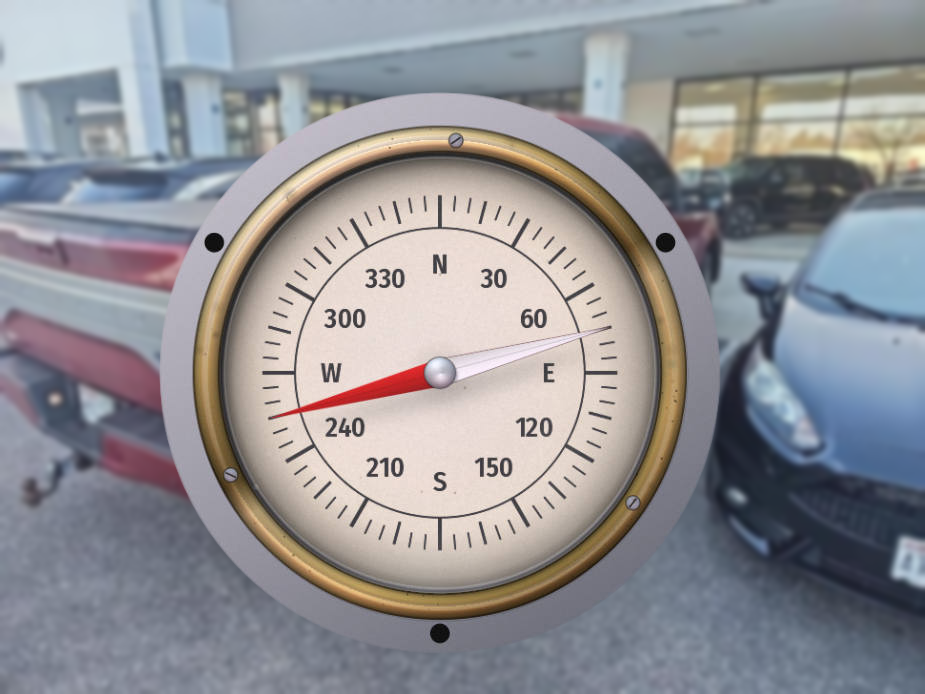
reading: ° 255
